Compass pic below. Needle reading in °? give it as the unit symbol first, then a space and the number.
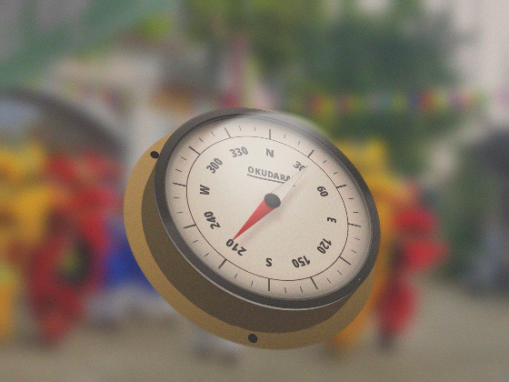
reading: ° 215
